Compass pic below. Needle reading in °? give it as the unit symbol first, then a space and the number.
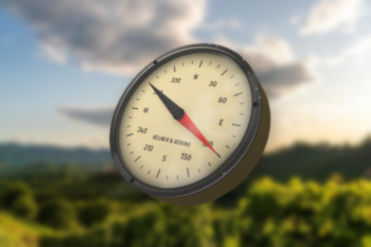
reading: ° 120
